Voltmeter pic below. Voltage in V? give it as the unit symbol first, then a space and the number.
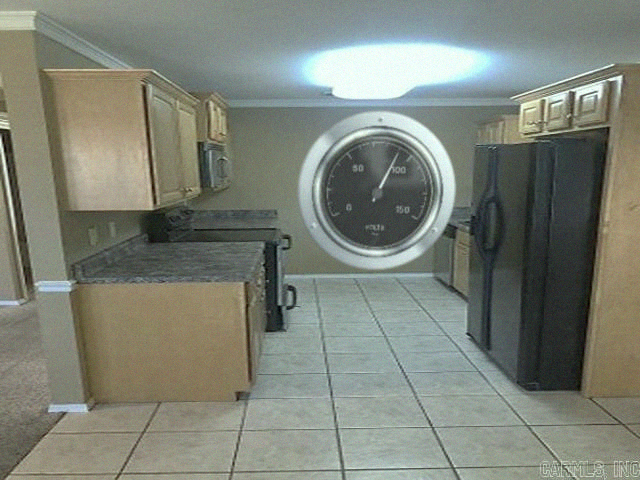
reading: V 90
